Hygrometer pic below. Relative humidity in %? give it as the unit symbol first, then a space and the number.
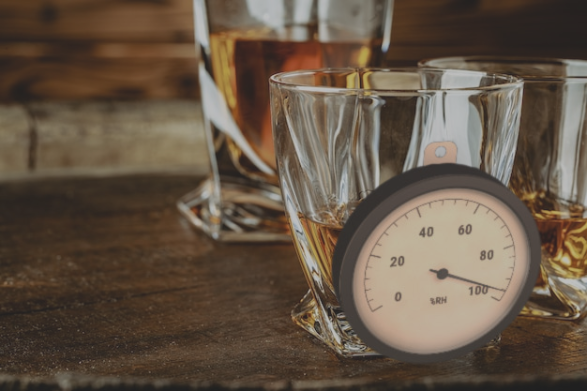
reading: % 96
